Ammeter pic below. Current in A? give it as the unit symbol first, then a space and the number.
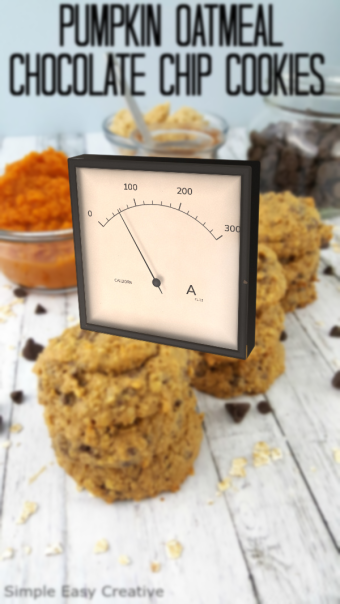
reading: A 60
